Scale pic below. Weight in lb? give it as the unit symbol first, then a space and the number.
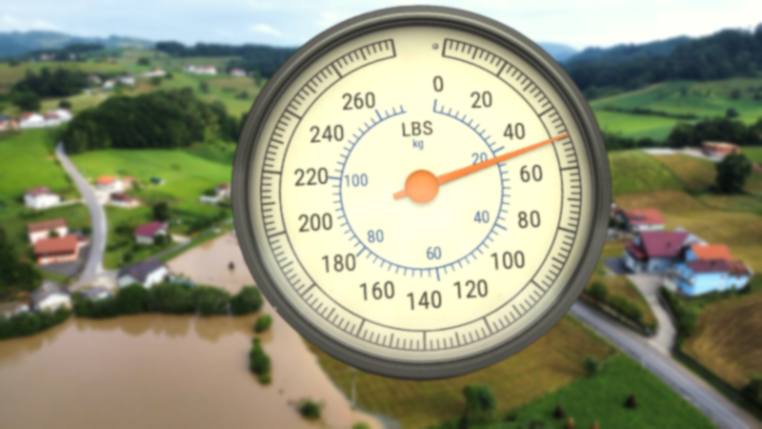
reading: lb 50
